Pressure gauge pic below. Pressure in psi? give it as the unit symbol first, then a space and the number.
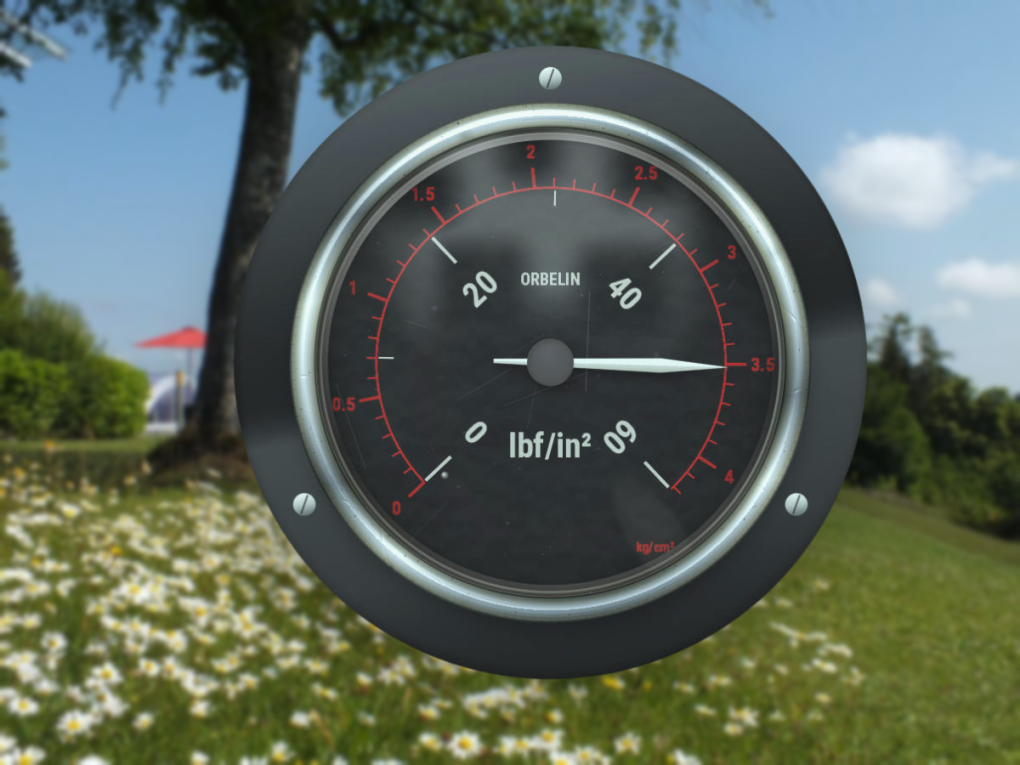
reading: psi 50
